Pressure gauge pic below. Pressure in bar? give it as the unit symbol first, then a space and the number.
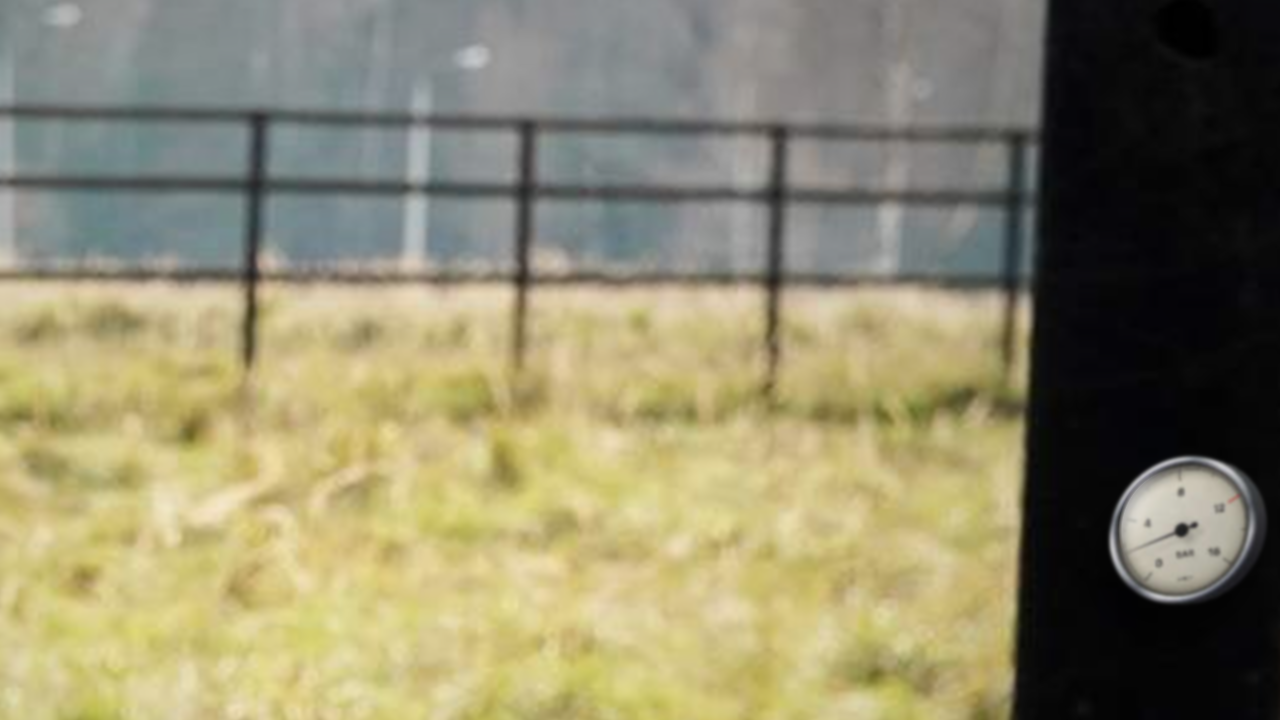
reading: bar 2
